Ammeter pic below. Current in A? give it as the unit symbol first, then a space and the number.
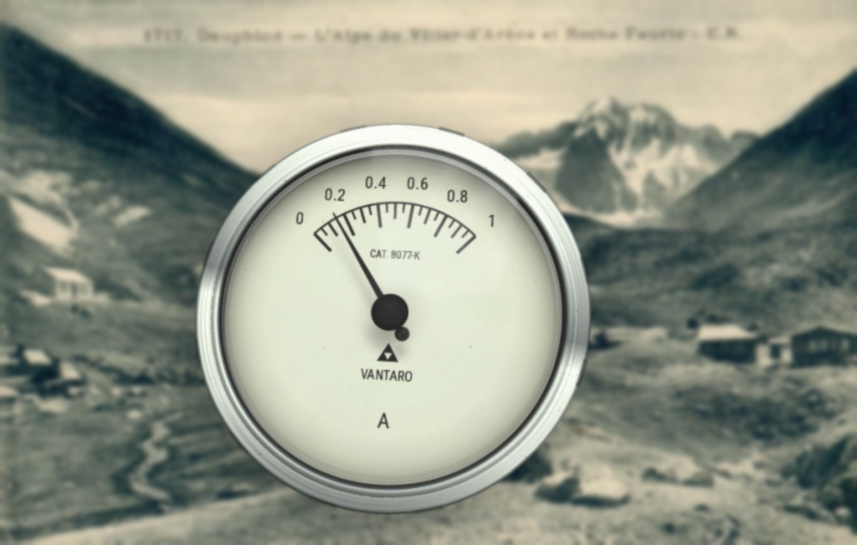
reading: A 0.15
